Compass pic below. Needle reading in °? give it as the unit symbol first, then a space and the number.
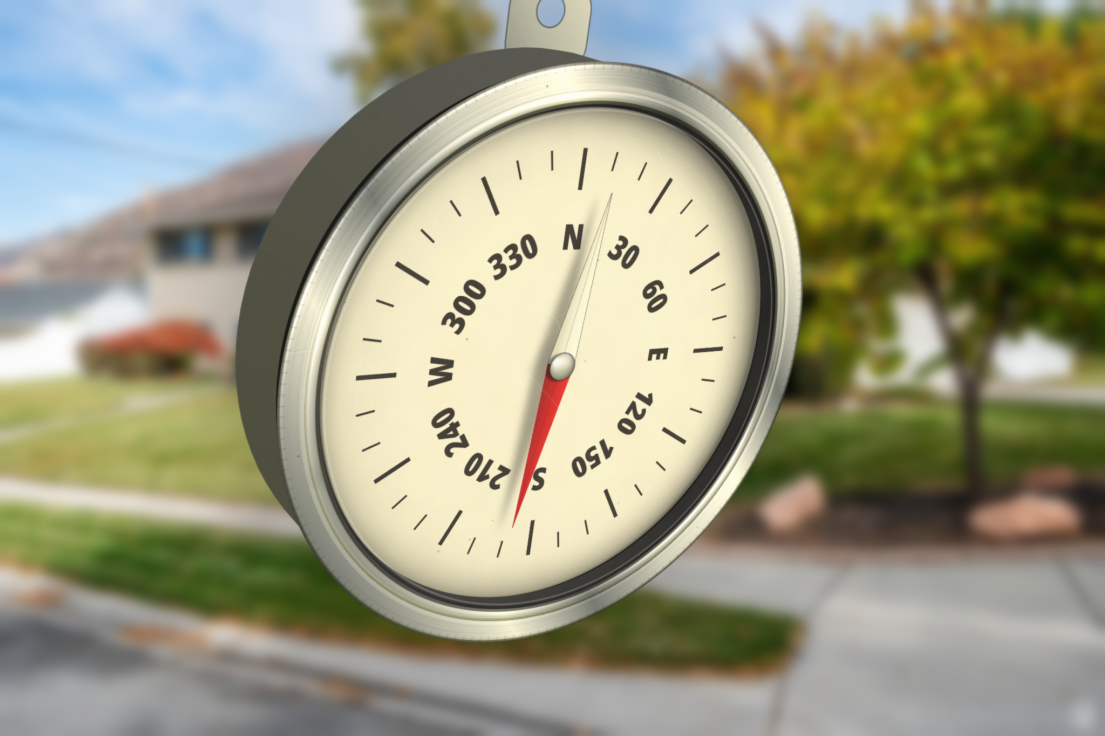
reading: ° 190
